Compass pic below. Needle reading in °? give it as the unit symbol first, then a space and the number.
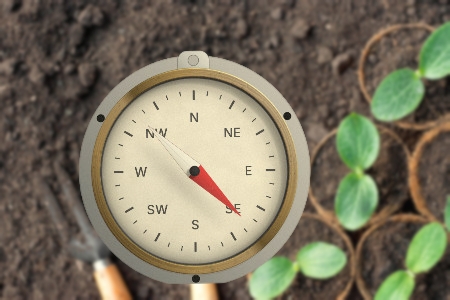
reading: ° 135
